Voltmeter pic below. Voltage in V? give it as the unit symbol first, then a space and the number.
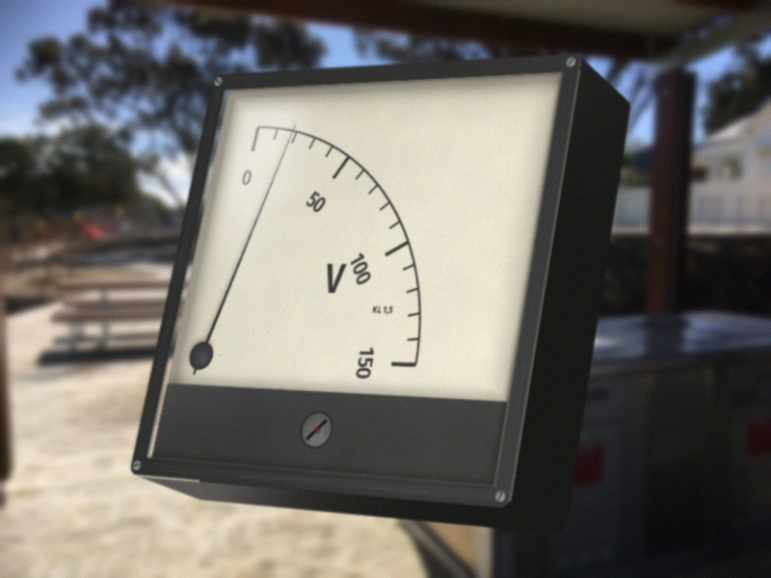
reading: V 20
